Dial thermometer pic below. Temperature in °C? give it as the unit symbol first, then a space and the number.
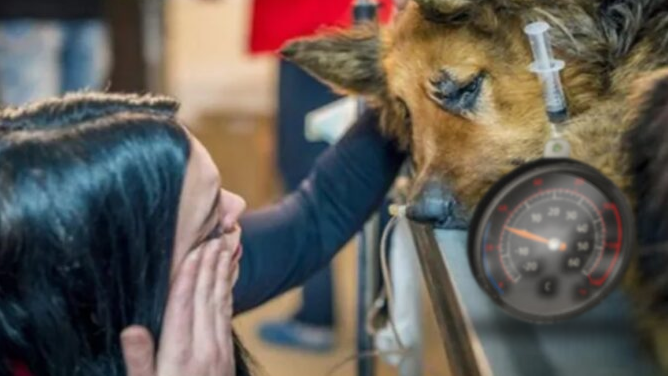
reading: °C 0
